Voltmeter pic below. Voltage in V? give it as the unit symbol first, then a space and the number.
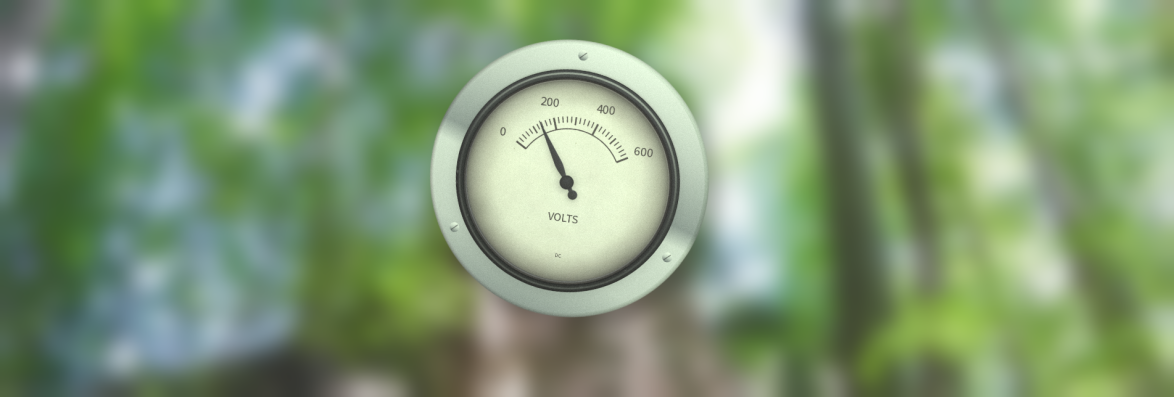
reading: V 140
